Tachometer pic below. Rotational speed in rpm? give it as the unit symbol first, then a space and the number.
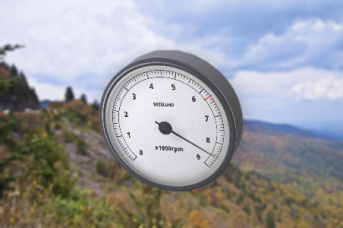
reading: rpm 8500
